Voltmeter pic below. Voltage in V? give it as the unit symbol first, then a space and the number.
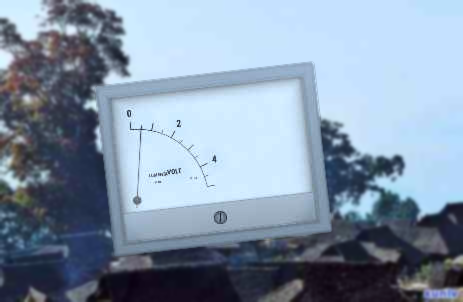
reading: V 0.5
